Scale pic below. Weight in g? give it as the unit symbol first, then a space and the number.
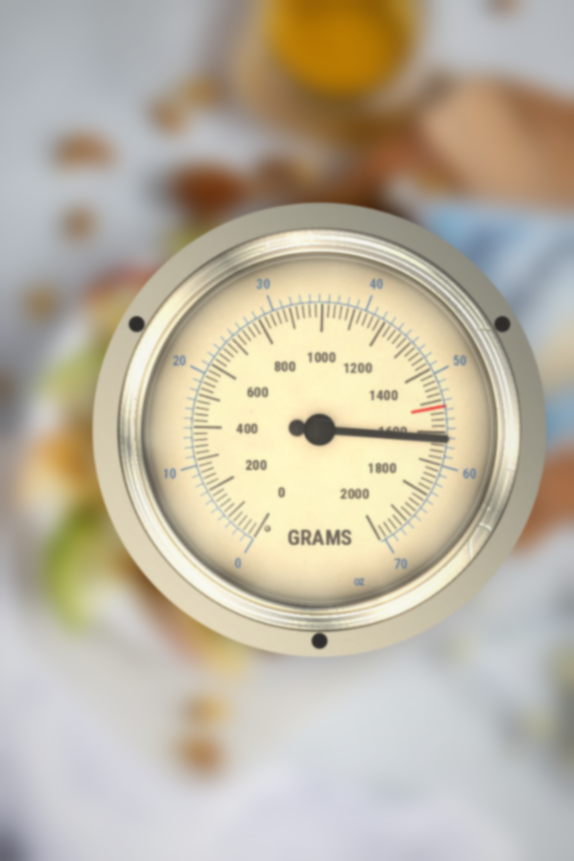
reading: g 1620
